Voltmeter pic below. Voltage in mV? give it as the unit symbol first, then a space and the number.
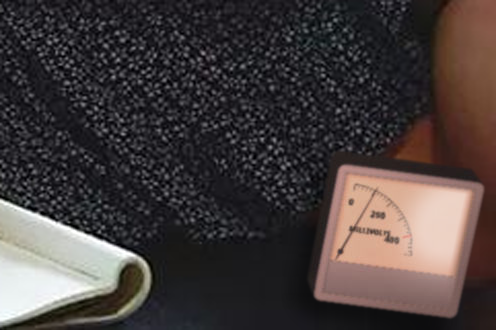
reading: mV 100
